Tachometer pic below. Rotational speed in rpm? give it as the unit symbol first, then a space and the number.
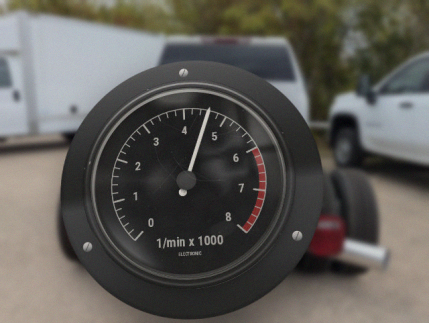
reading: rpm 4600
